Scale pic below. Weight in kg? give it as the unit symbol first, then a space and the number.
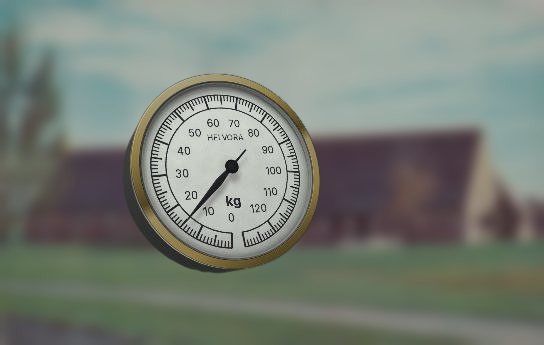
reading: kg 15
